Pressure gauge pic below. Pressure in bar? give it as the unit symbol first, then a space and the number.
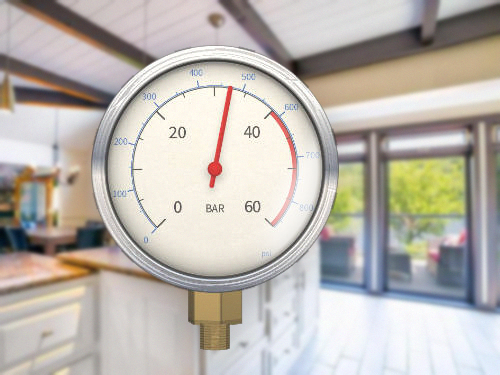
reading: bar 32.5
